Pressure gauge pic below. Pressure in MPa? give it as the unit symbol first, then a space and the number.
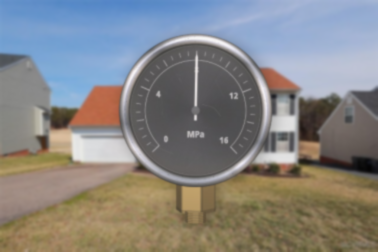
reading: MPa 8
